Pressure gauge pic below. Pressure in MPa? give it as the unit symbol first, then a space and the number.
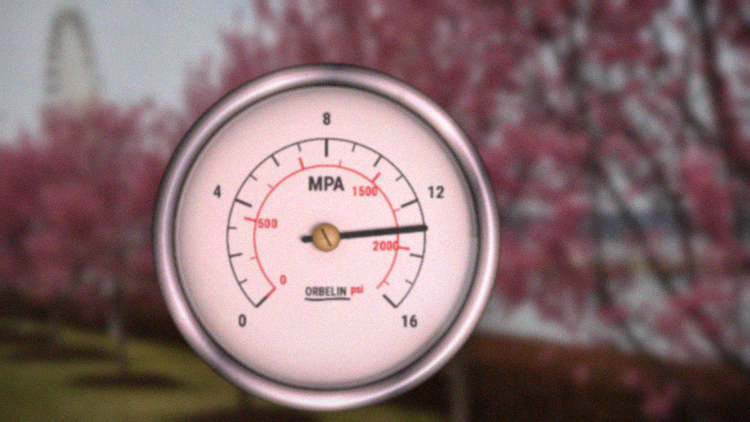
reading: MPa 13
